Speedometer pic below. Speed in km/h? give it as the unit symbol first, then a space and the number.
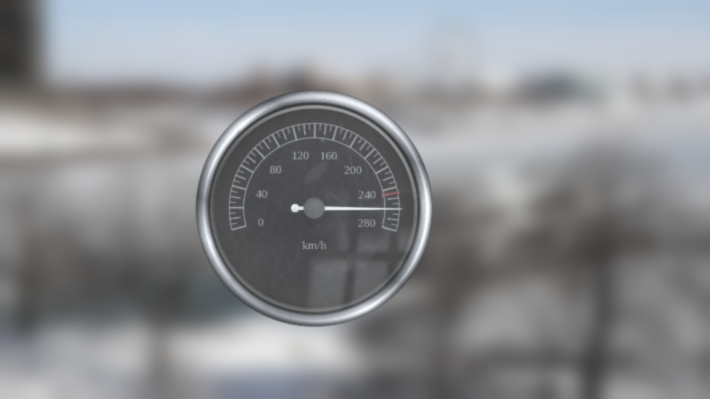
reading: km/h 260
